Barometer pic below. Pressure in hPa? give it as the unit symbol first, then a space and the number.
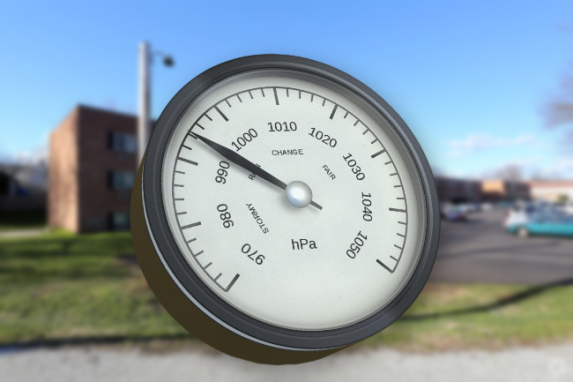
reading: hPa 994
